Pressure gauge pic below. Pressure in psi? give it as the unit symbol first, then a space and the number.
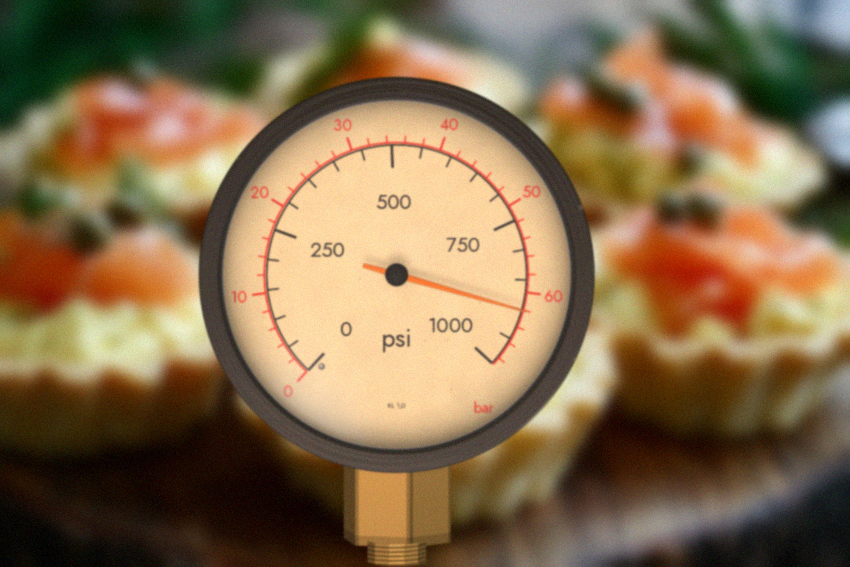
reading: psi 900
